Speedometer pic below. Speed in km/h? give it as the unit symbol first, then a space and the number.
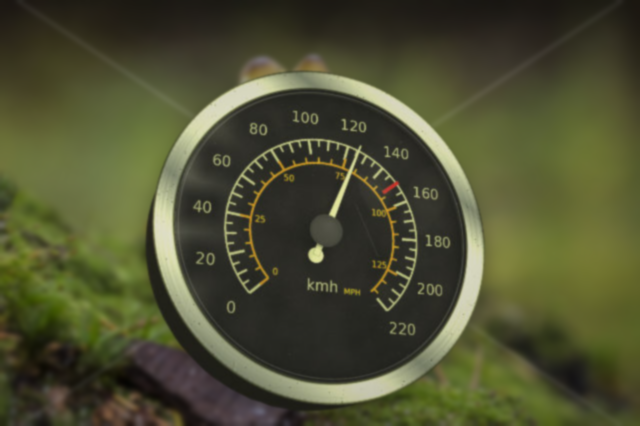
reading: km/h 125
